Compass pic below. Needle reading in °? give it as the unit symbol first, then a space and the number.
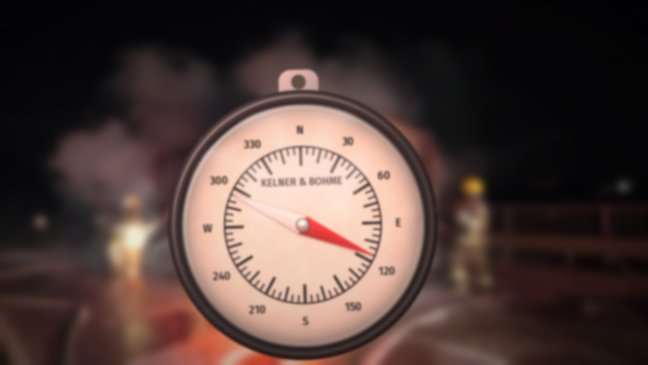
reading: ° 115
